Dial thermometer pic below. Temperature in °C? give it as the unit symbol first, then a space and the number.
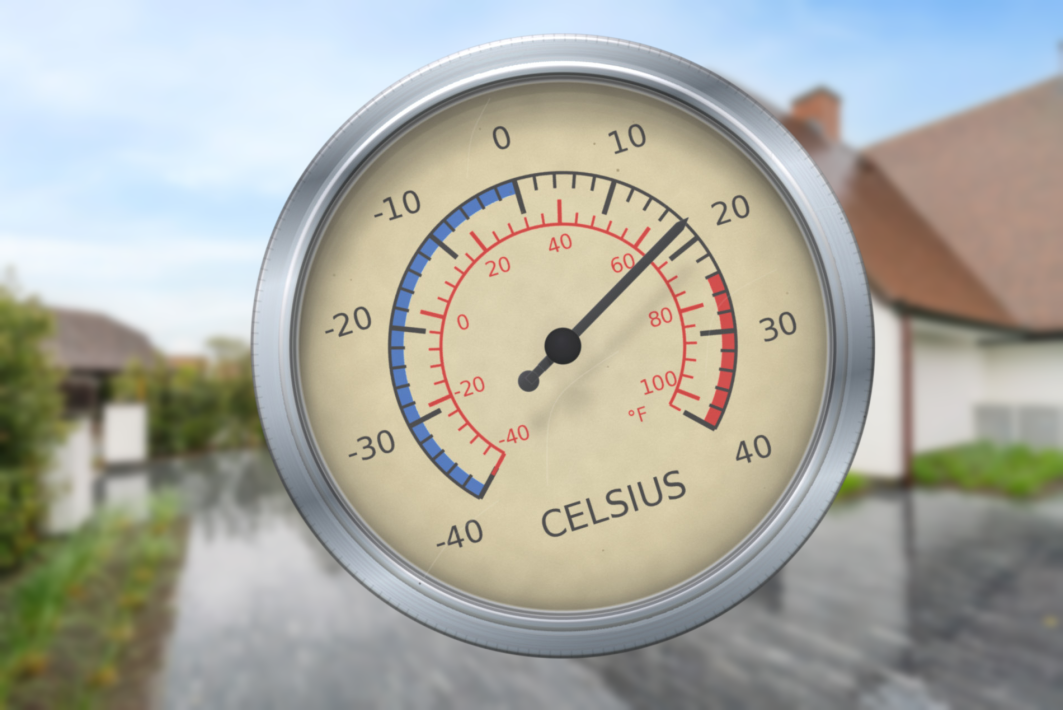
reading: °C 18
